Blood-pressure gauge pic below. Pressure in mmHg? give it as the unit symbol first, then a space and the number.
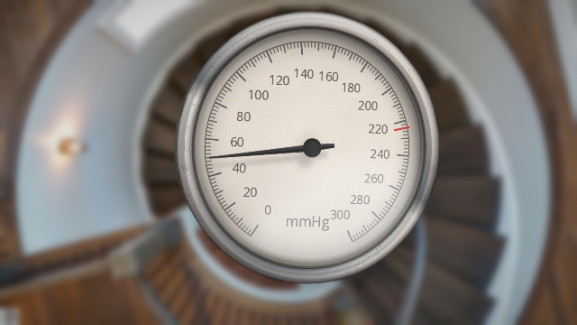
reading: mmHg 50
